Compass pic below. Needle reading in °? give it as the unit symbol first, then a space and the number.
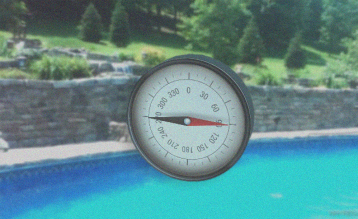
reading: ° 90
